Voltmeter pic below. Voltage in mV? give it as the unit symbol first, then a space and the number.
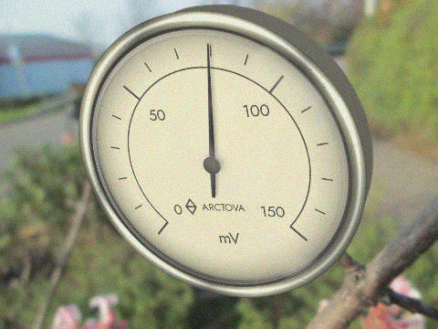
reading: mV 80
